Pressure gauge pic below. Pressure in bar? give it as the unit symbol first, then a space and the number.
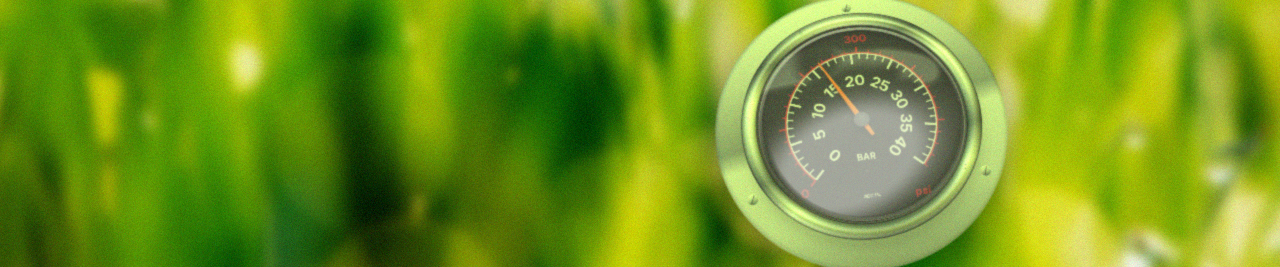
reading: bar 16
